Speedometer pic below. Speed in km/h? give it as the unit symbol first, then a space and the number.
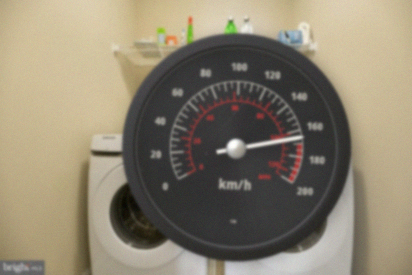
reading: km/h 165
